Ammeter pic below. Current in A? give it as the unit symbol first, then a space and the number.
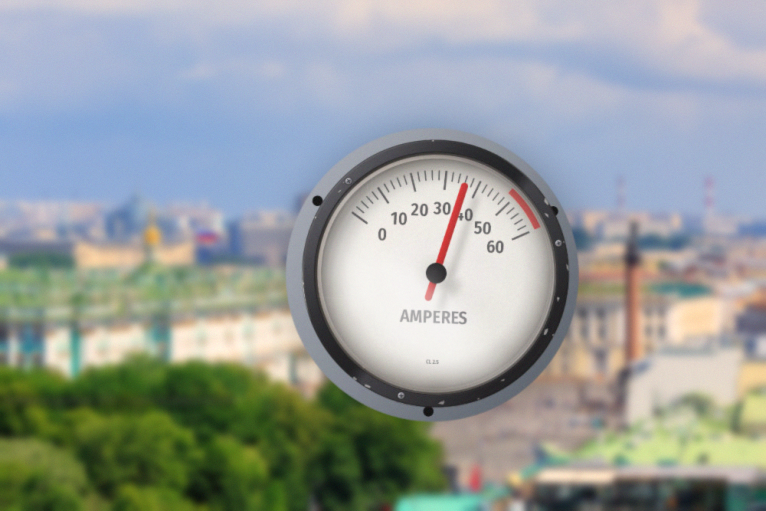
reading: A 36
